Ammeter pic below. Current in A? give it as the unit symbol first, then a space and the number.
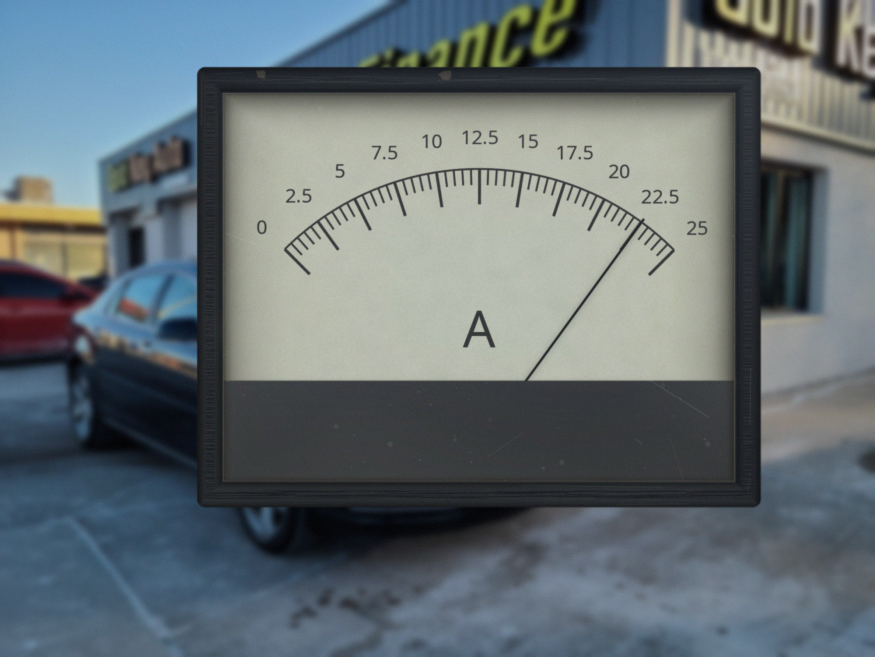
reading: A 22.5
